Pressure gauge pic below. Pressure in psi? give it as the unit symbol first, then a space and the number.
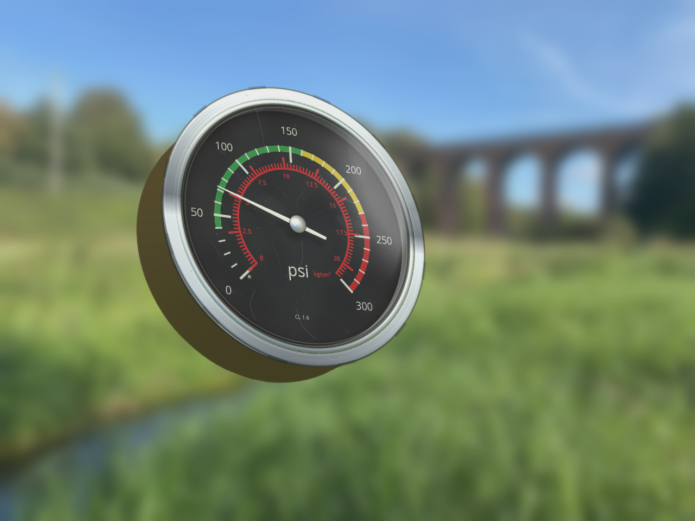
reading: psi 70
